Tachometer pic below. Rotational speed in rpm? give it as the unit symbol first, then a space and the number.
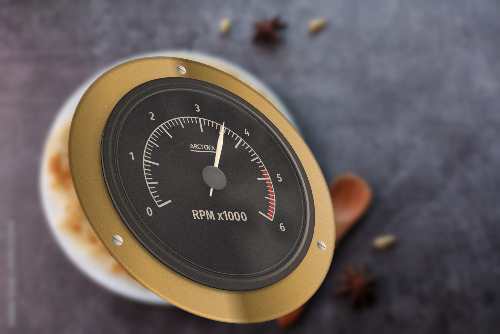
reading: rpm 3500
